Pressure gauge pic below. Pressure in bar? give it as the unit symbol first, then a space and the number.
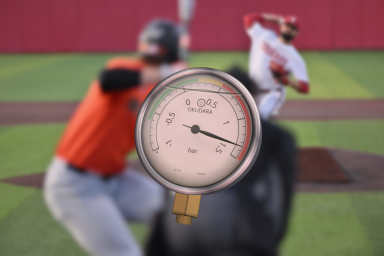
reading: bar 1.35
